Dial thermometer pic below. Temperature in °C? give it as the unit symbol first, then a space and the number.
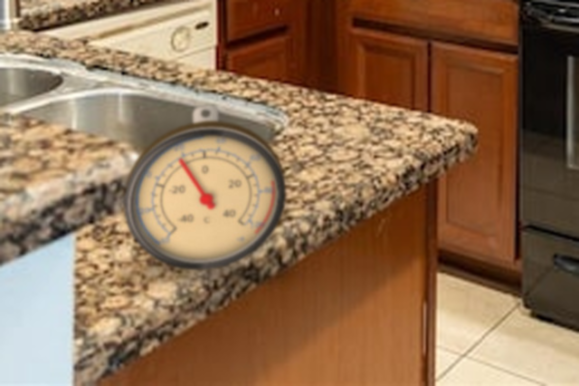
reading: °C -8
